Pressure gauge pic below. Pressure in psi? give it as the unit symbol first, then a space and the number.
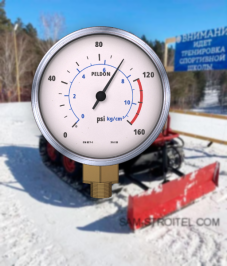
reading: psi 100
